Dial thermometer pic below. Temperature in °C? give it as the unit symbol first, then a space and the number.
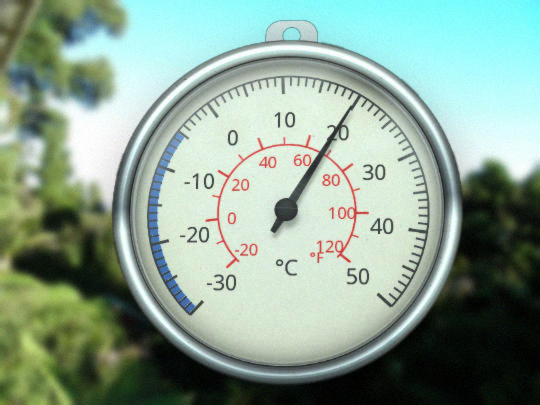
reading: °C 20
